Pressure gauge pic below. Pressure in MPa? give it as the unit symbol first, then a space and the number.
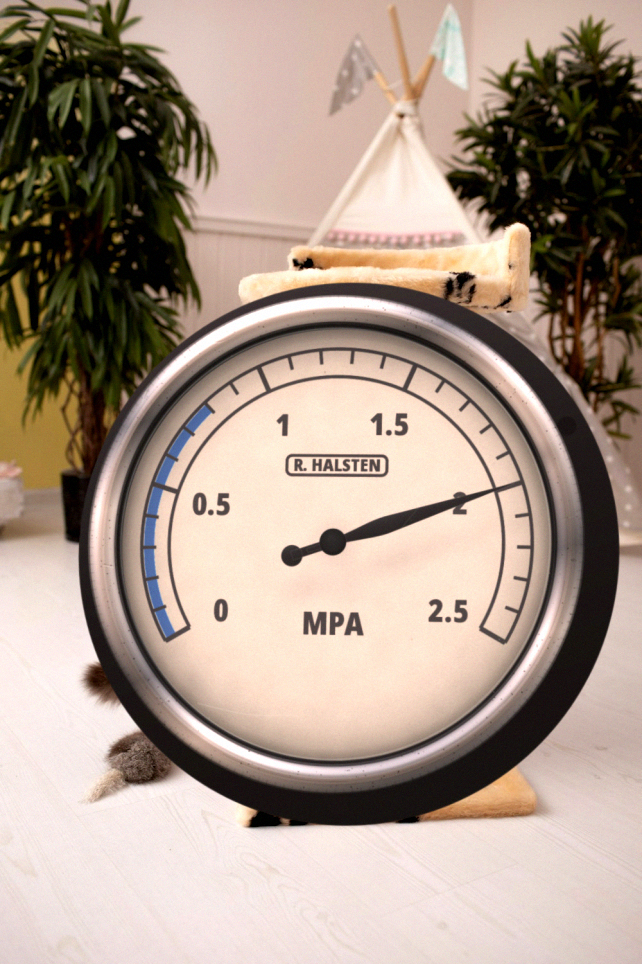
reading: MPa 2
